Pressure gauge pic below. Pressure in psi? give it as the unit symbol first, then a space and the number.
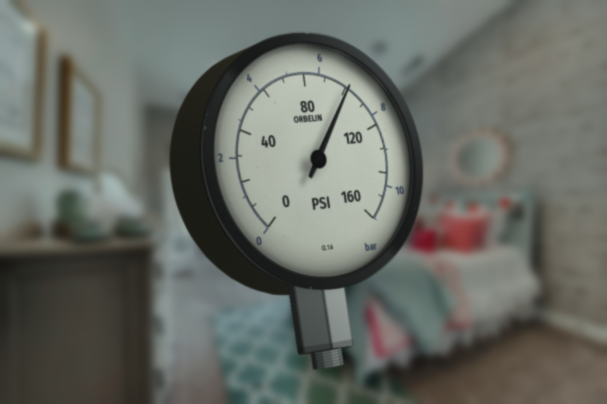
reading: psi 100
